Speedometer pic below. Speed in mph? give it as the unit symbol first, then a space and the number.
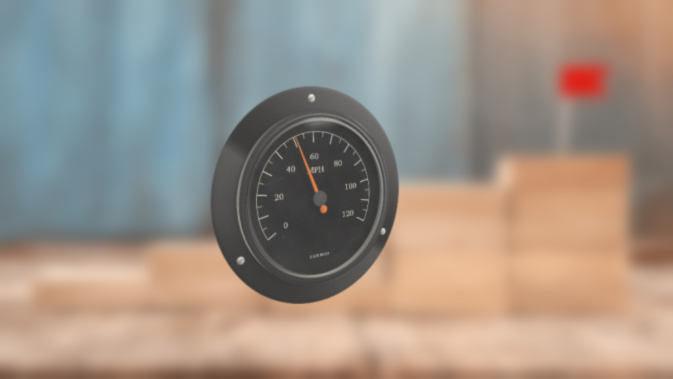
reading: mph 50
